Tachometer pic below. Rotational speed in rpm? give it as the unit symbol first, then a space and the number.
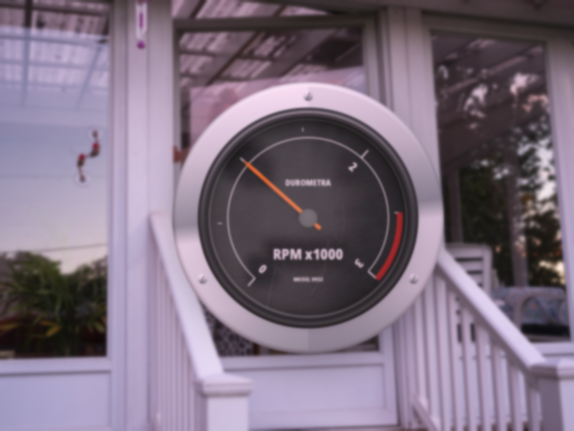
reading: rpm 1000
